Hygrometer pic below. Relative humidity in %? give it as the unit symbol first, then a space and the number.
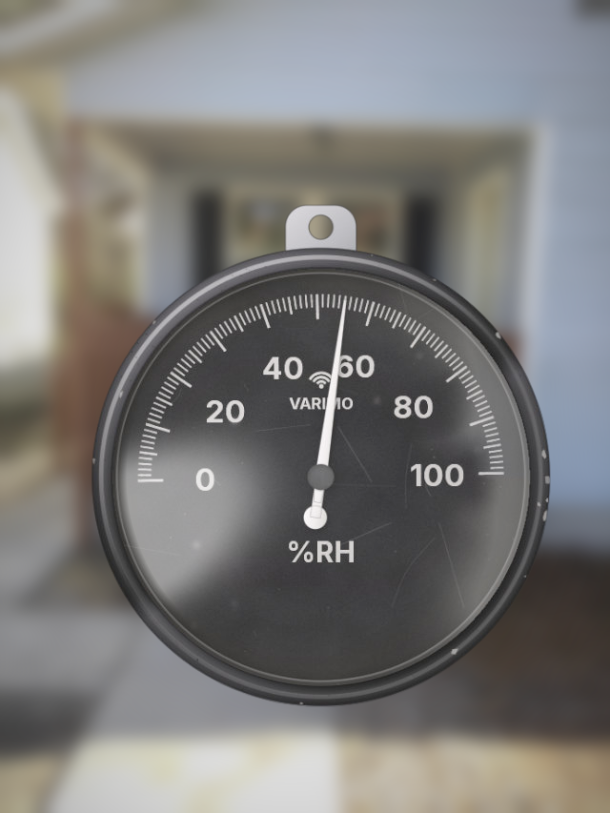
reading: % 55
